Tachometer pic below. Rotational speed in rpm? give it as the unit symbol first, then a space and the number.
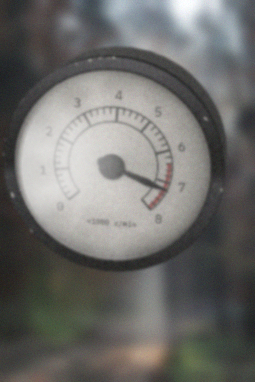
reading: rpm 7200
